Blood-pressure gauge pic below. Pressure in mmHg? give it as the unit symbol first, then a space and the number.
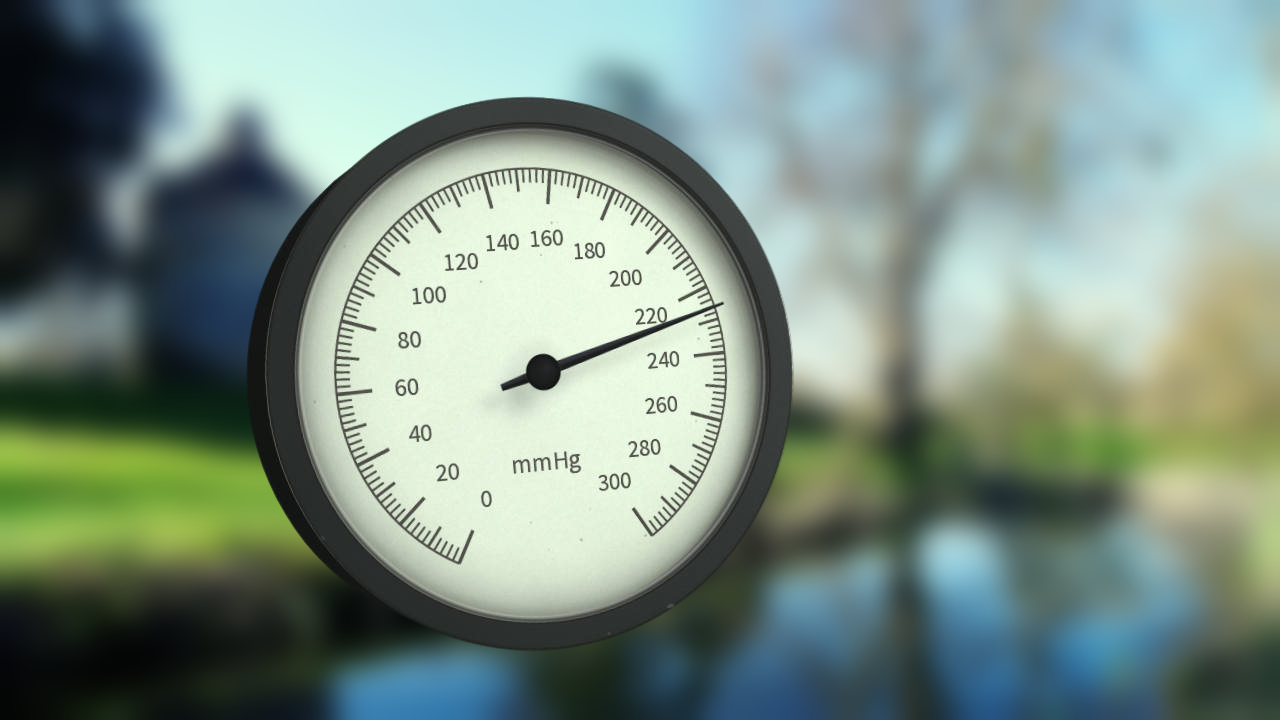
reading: mmHg 226
